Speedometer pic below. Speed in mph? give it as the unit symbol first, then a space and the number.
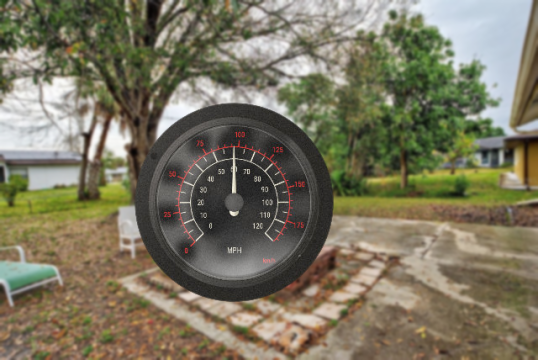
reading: mph 60
